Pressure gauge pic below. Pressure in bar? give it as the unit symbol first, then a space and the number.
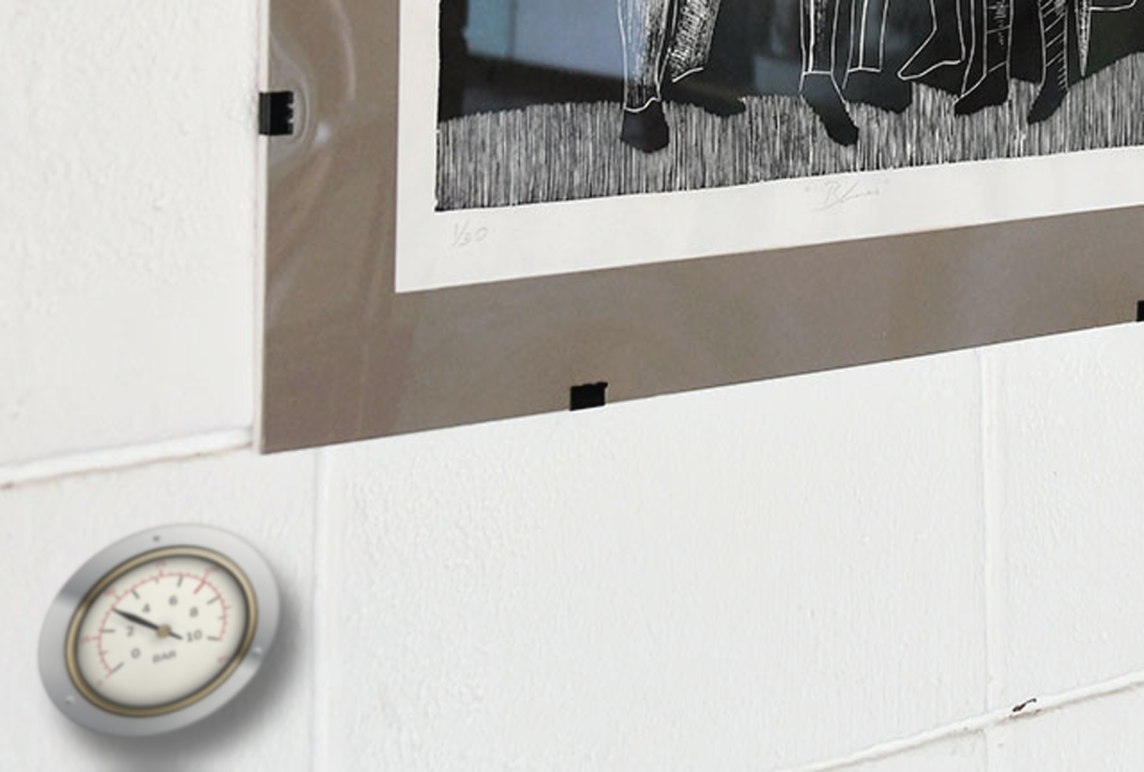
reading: bar 3
